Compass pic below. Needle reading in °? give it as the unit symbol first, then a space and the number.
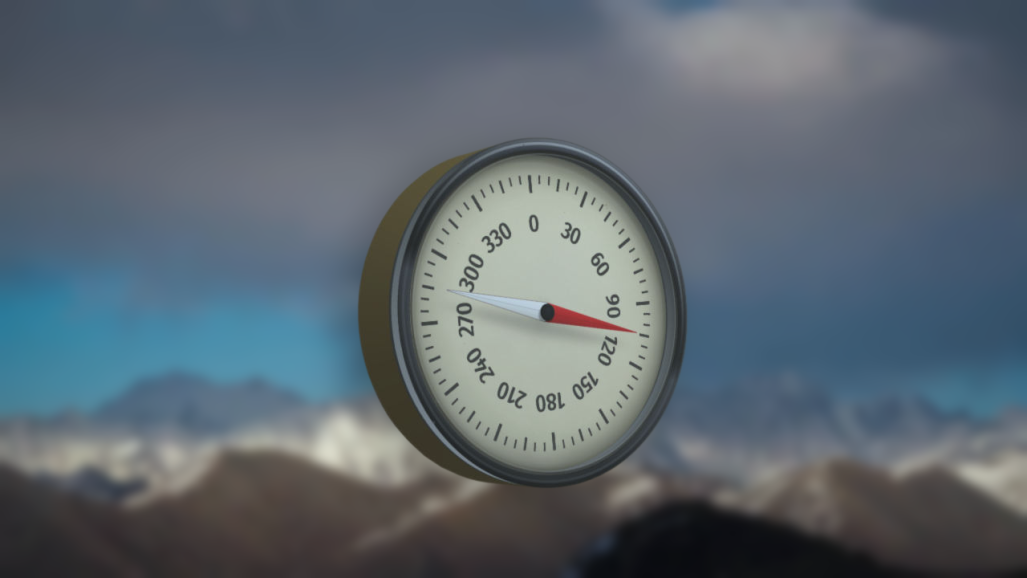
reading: ° 105
